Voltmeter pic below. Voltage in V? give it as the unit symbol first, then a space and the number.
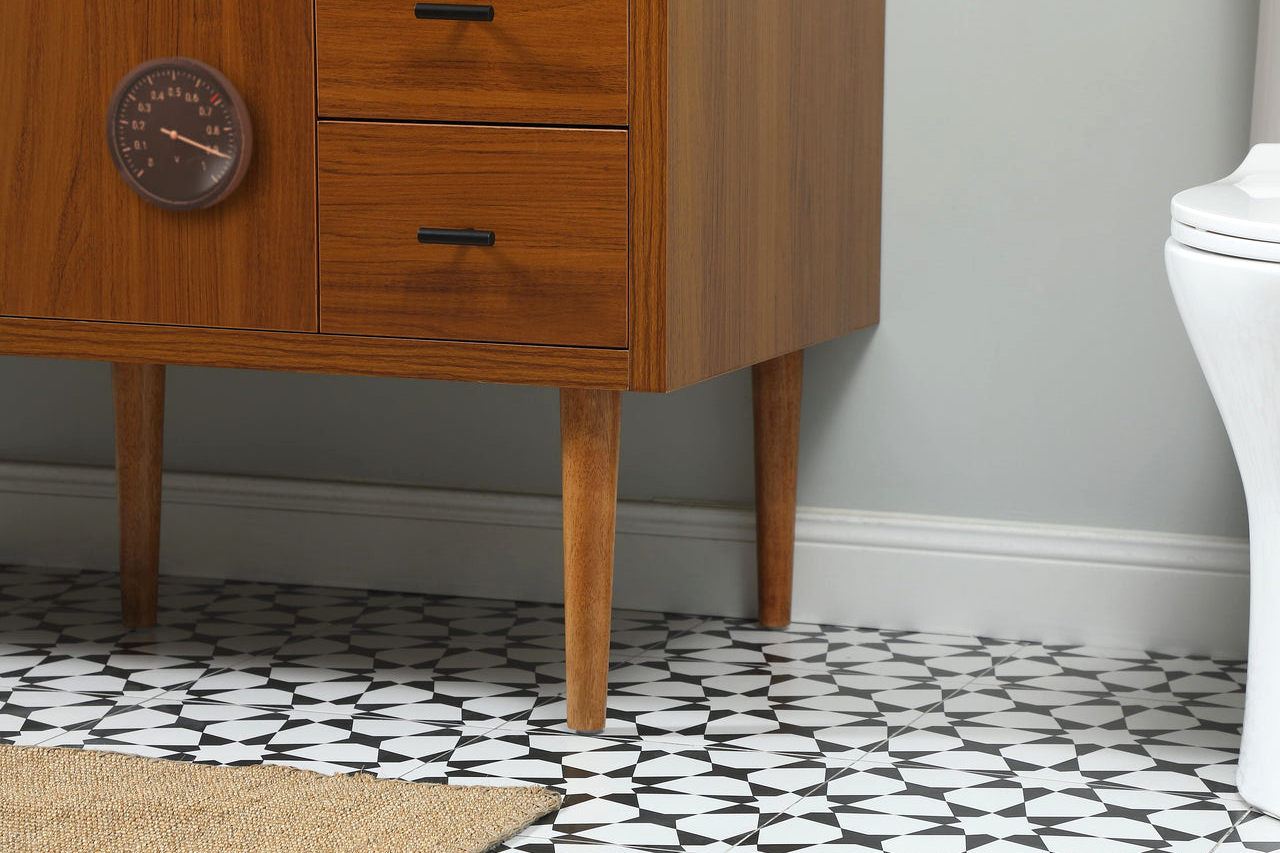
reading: V 0.9
